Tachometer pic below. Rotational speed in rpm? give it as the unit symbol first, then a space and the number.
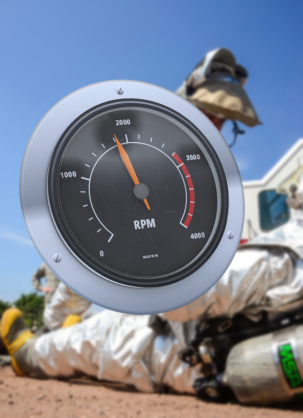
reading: rpm 1800
